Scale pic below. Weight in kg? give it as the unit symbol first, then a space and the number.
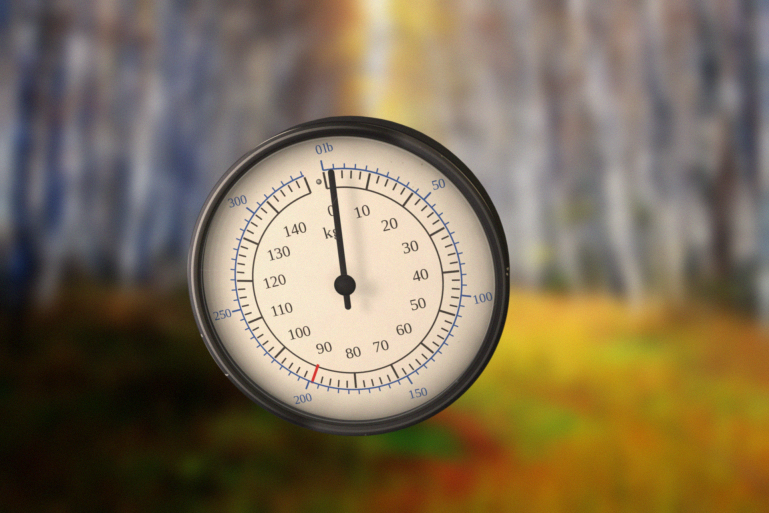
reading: kg 2
